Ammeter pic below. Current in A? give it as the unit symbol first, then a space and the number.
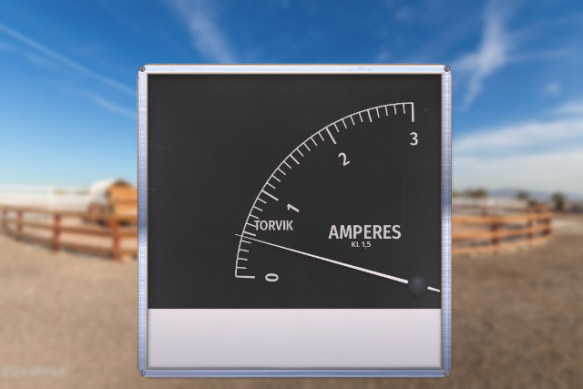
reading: A 0.45
